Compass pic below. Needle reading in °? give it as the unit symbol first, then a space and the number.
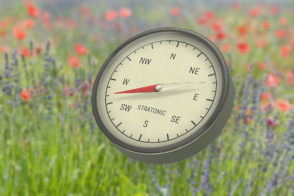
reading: ° 250
